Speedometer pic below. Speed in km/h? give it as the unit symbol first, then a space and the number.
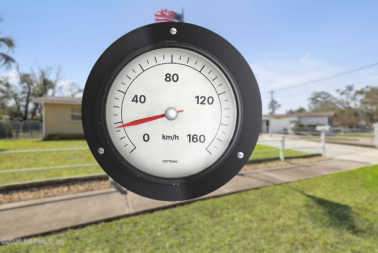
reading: km/h 17.5
